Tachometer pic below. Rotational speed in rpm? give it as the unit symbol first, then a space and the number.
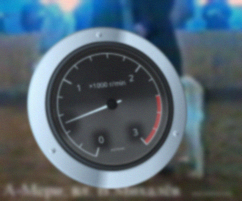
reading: rpm 500
